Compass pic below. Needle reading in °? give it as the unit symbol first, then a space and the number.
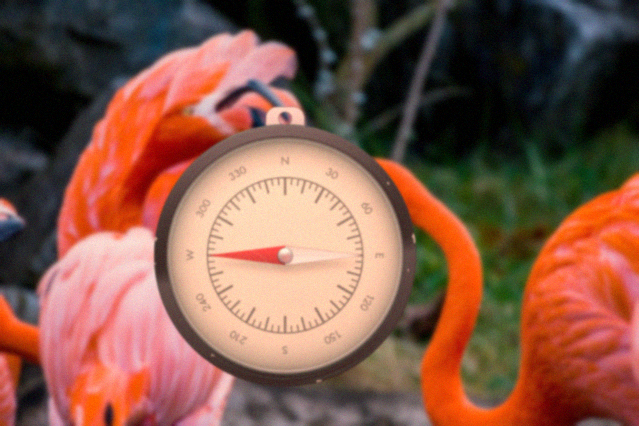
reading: ° 270
